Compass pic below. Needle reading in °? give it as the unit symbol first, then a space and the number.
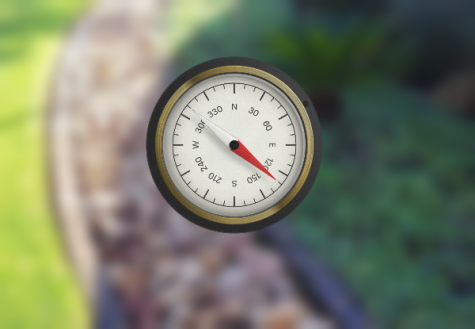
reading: ° 130
